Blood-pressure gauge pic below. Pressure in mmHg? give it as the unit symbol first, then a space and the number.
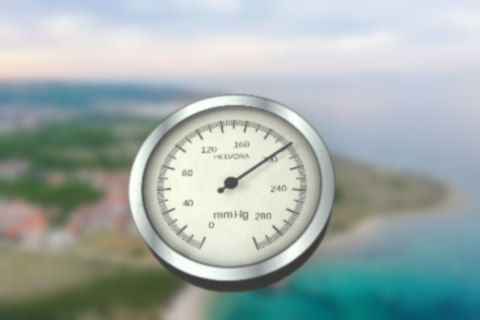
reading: mmHg 200
